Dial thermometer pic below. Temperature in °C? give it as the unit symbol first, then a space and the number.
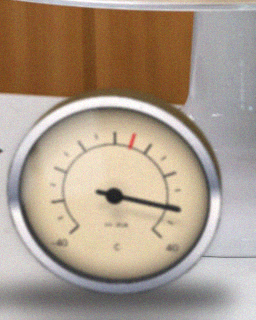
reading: °C 30
